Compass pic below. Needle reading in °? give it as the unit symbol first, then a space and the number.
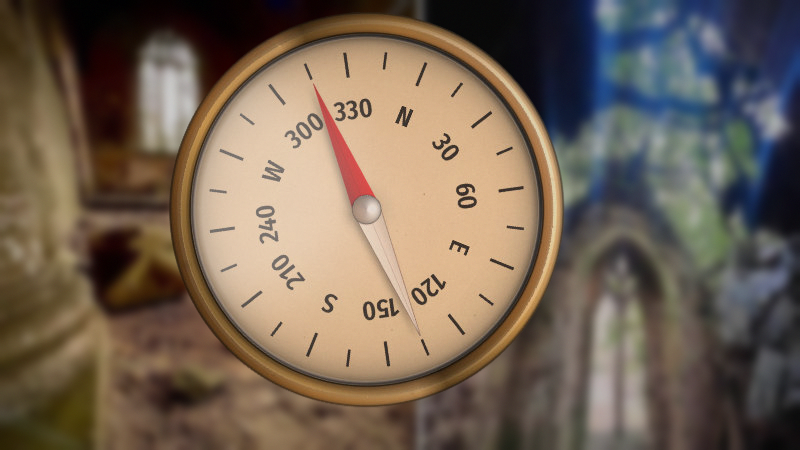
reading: ° 315
